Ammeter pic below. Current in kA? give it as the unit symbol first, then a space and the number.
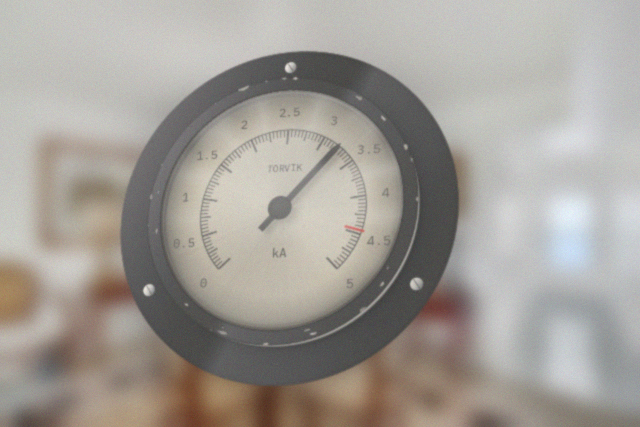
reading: kA 3.25
